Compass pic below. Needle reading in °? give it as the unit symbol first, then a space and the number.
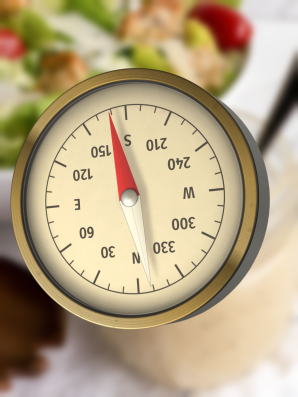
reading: ° 170
